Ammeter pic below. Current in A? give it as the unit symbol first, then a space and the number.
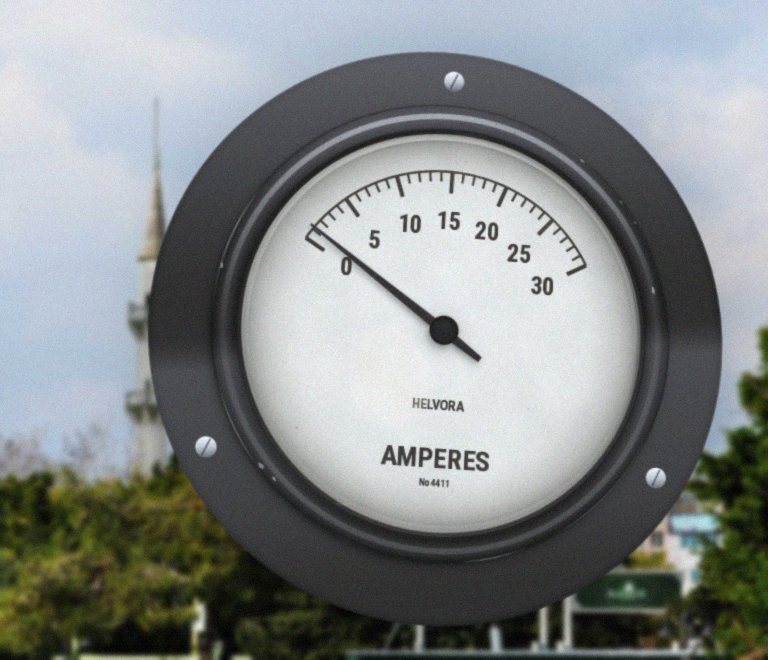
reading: A 1
